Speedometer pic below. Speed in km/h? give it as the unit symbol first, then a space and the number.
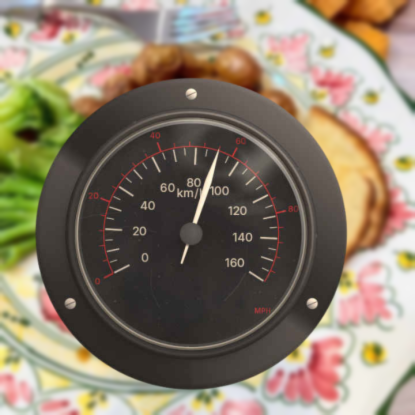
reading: km/h 90
